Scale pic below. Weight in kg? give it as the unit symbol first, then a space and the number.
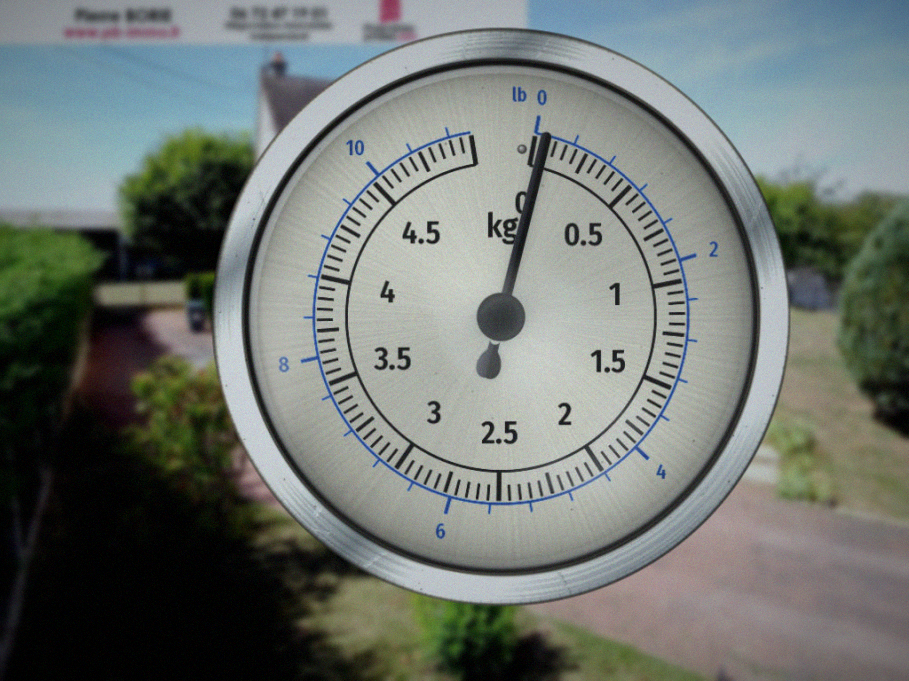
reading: kg 0.05
